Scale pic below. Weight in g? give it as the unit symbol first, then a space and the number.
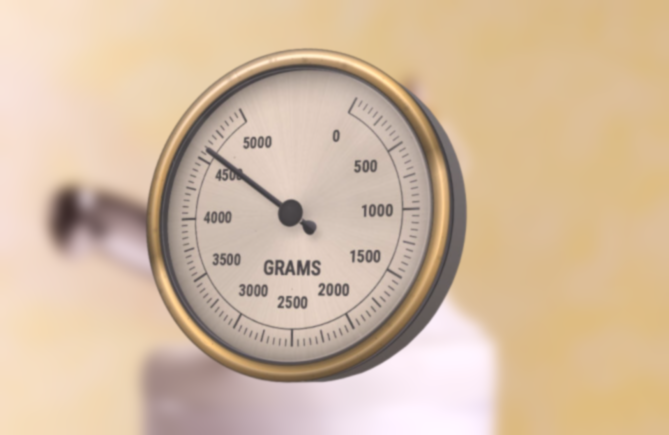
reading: g 4600
